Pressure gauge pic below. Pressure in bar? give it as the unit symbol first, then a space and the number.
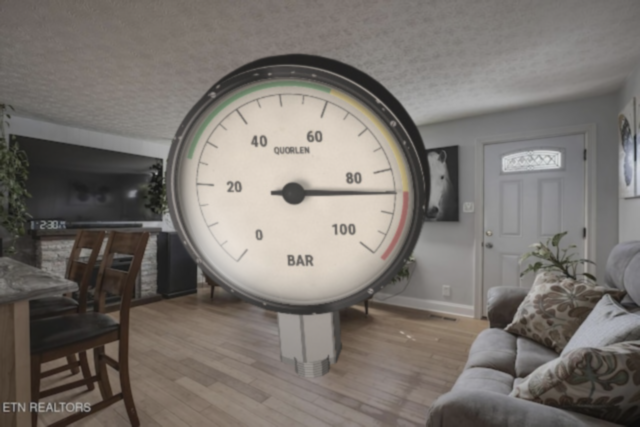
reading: bar 85
